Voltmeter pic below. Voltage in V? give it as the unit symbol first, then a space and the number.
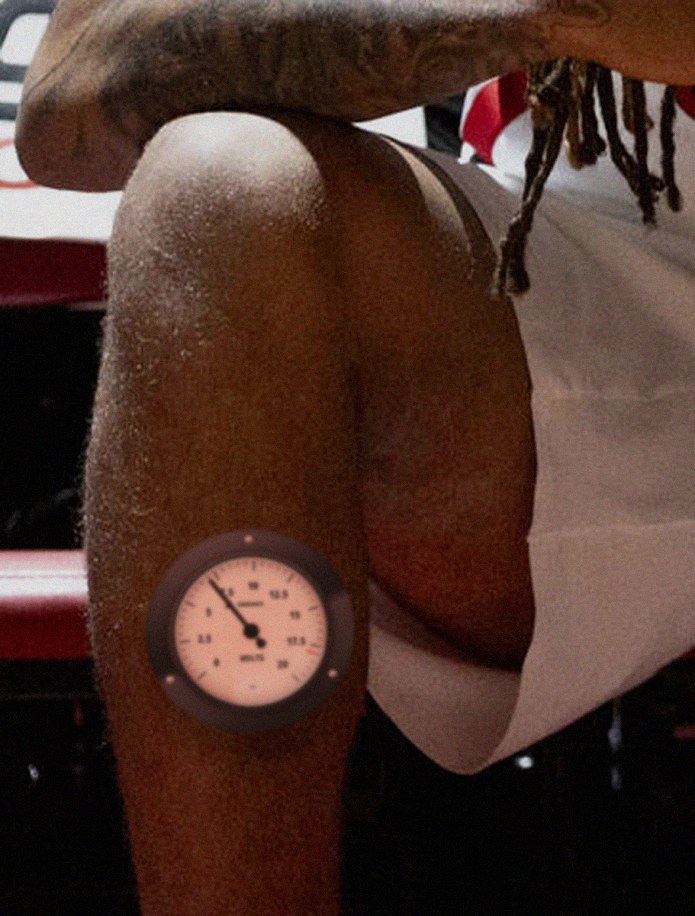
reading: V 7
